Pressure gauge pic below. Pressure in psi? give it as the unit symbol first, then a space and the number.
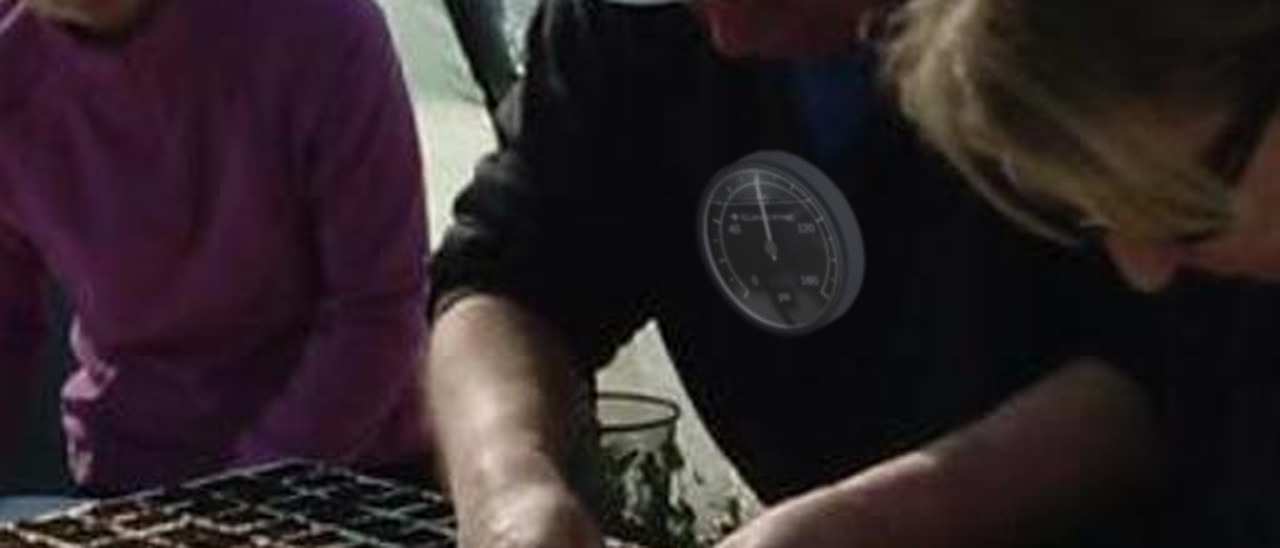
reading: psi 80
